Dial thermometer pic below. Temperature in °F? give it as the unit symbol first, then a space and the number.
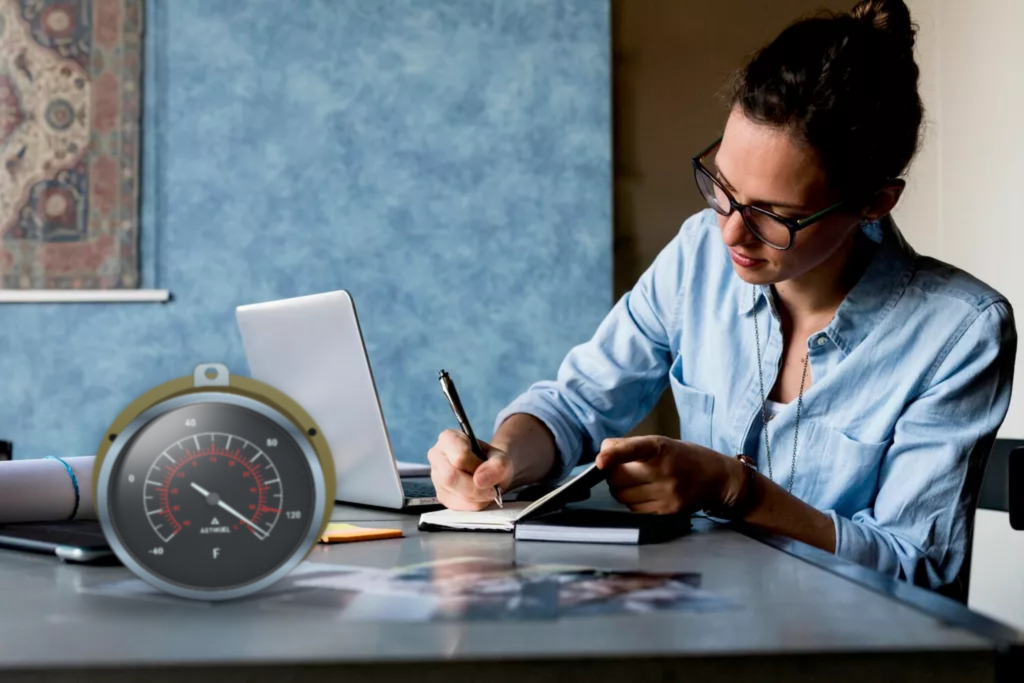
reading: °F 135
